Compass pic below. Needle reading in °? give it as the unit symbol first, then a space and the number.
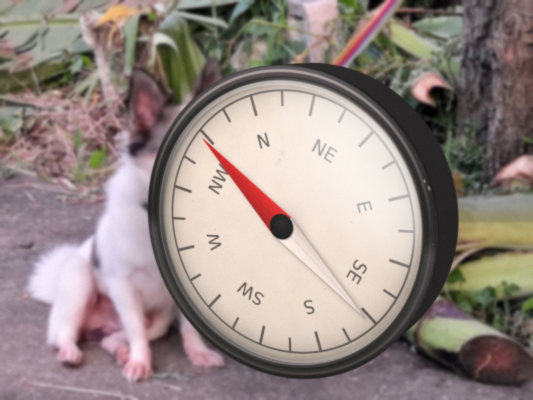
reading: ° 330
